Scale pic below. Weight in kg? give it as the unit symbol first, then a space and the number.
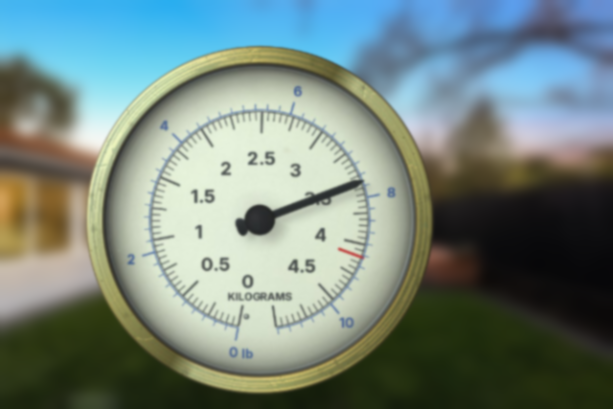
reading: kg 3.5
